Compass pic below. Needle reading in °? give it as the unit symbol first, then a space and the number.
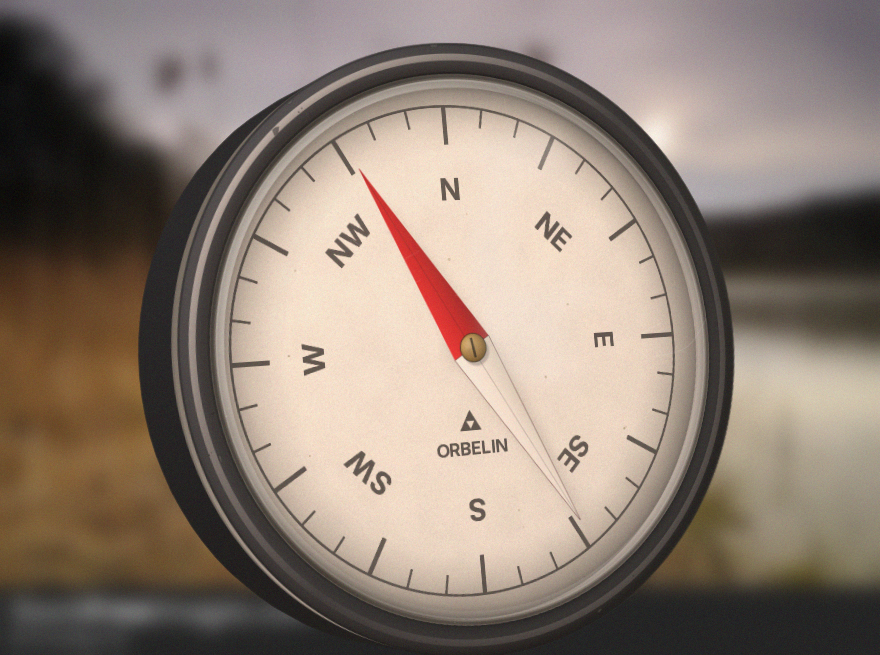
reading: ° 330
